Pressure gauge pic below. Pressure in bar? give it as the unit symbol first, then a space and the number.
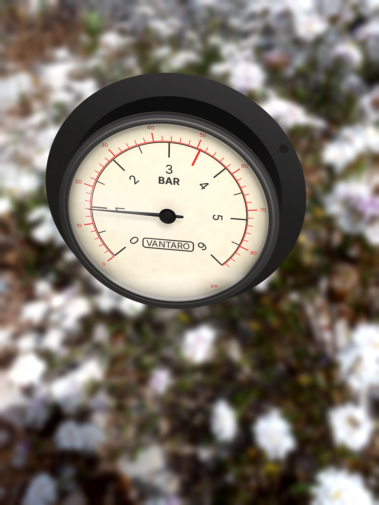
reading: bar 1
